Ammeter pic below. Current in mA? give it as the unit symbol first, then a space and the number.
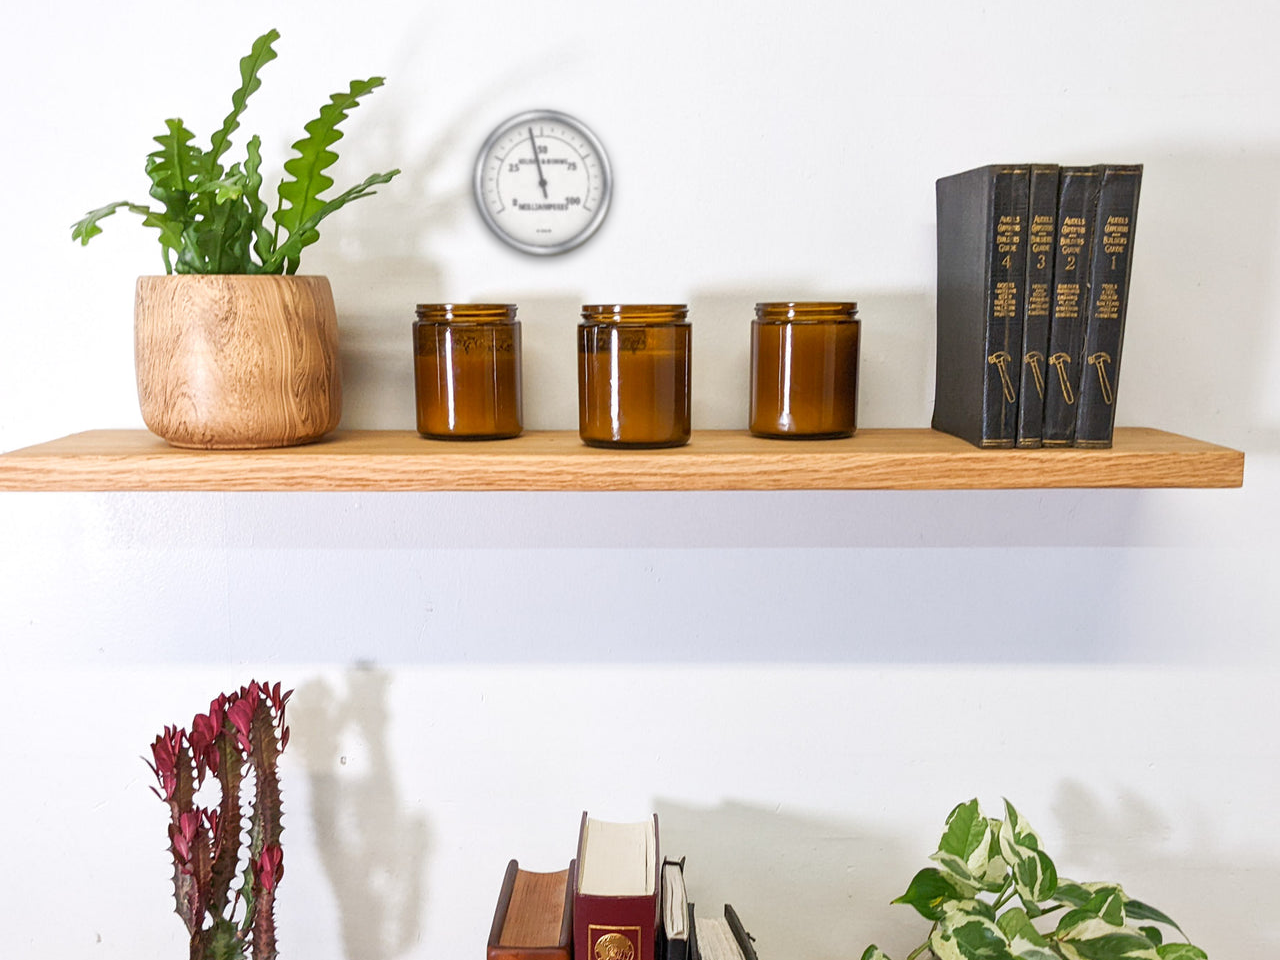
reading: mA 45
